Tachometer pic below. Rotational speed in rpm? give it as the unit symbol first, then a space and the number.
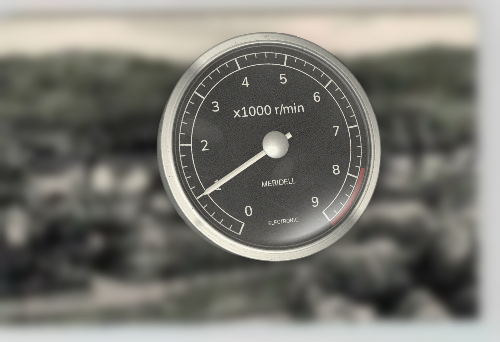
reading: rpm 1000
